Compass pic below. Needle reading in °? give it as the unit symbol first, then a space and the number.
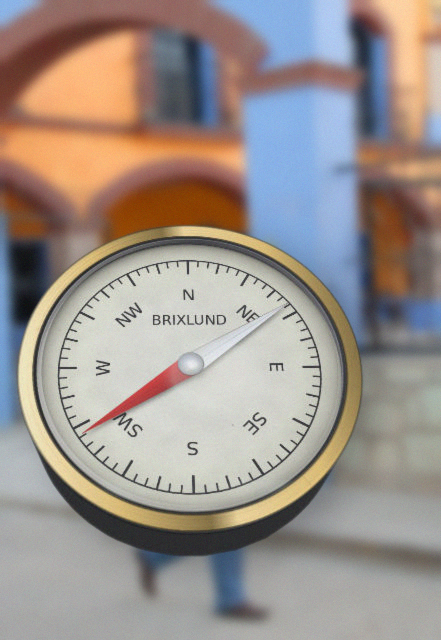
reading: ° 235
